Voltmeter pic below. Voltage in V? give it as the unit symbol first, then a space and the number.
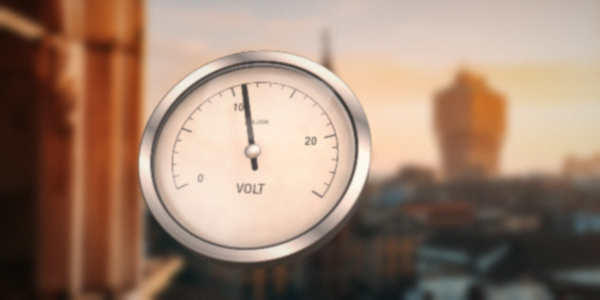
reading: V 11
